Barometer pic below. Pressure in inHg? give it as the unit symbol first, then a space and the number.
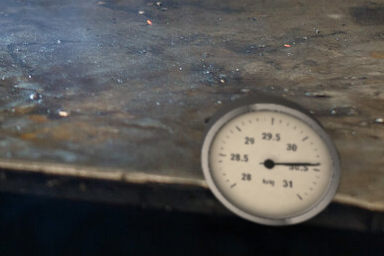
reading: inHg 30.4
